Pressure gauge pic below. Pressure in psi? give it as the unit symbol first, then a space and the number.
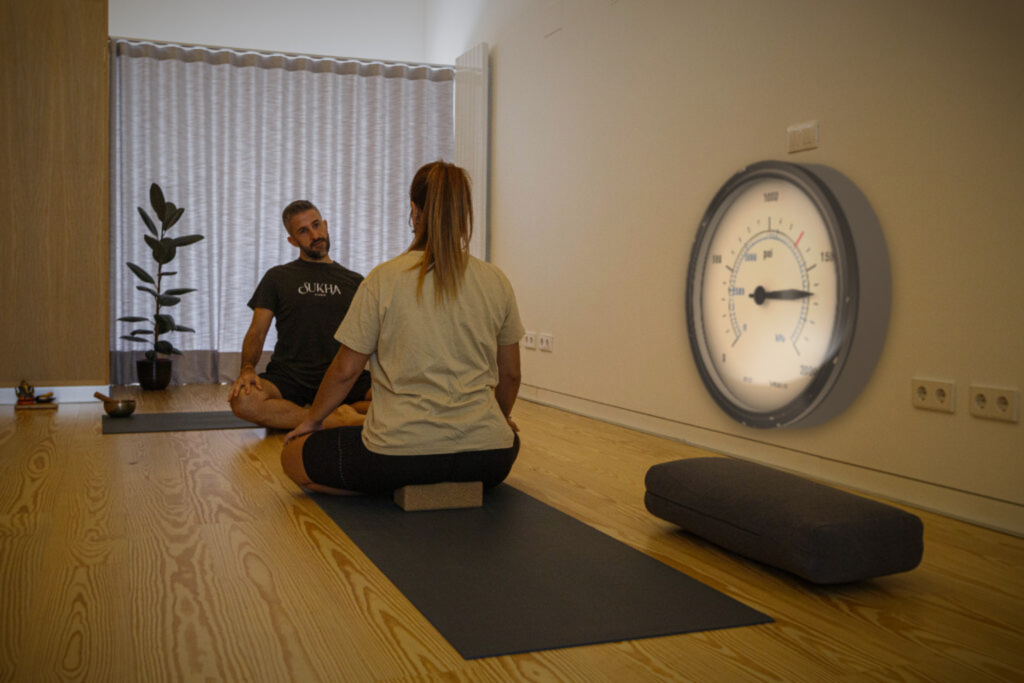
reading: psi 1650
